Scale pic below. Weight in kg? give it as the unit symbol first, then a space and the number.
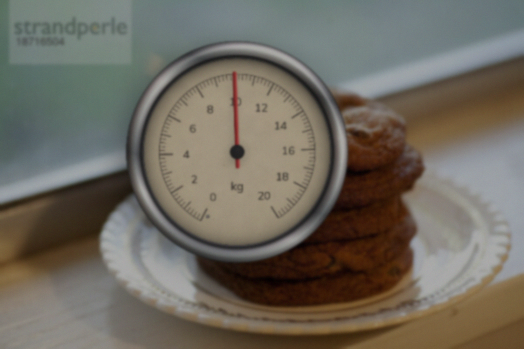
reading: kg 10
